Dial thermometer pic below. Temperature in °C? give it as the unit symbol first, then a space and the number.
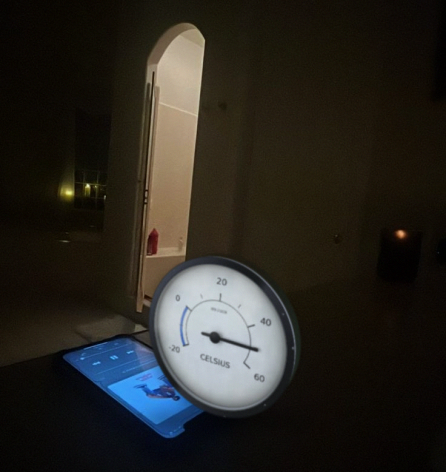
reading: °C 50
